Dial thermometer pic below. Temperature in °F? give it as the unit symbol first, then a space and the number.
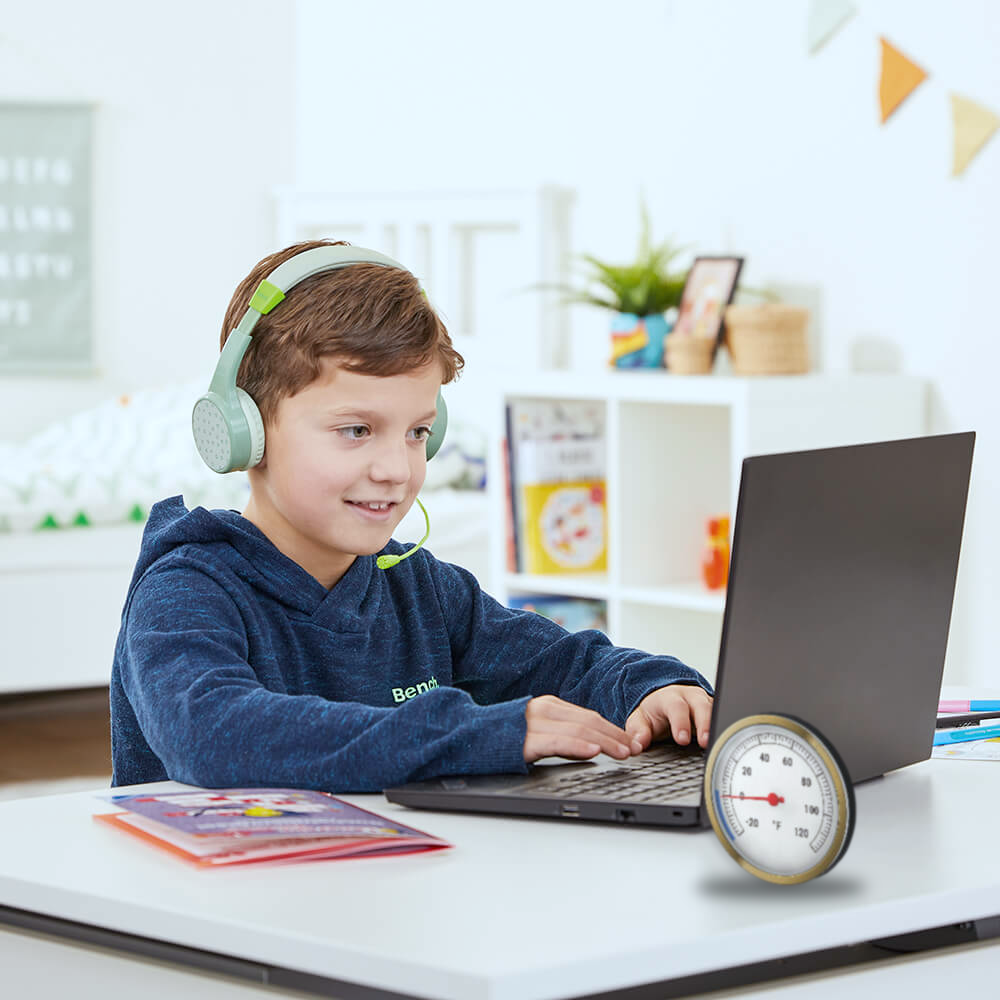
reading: °F 0
